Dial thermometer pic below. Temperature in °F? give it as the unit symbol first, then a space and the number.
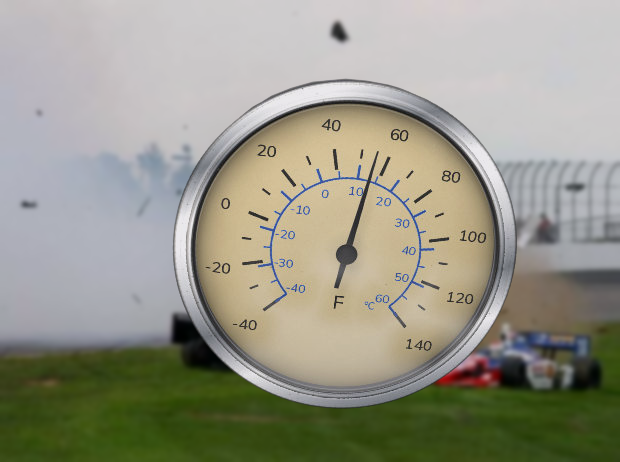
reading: °F 55
